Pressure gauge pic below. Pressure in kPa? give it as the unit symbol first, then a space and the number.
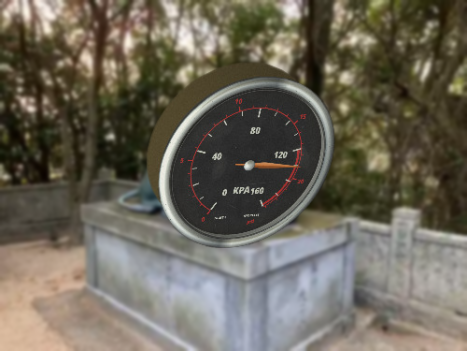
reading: kPa 130
